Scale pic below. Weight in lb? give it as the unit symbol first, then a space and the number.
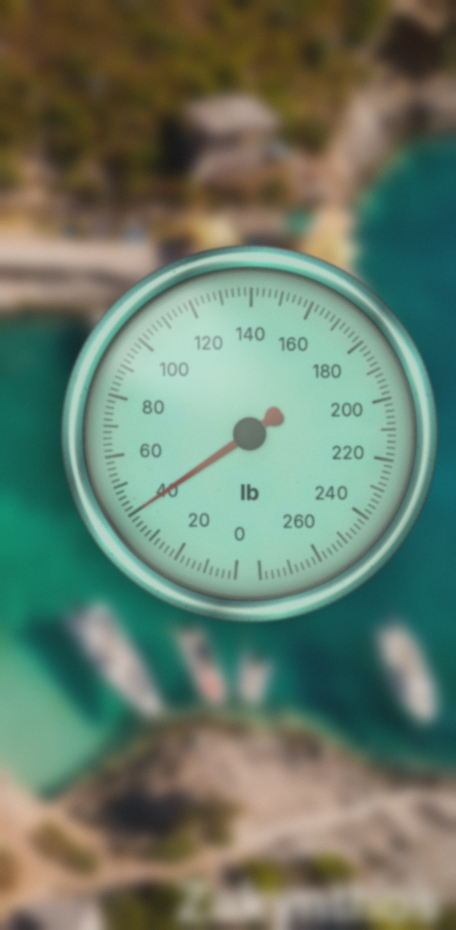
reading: lb 40
